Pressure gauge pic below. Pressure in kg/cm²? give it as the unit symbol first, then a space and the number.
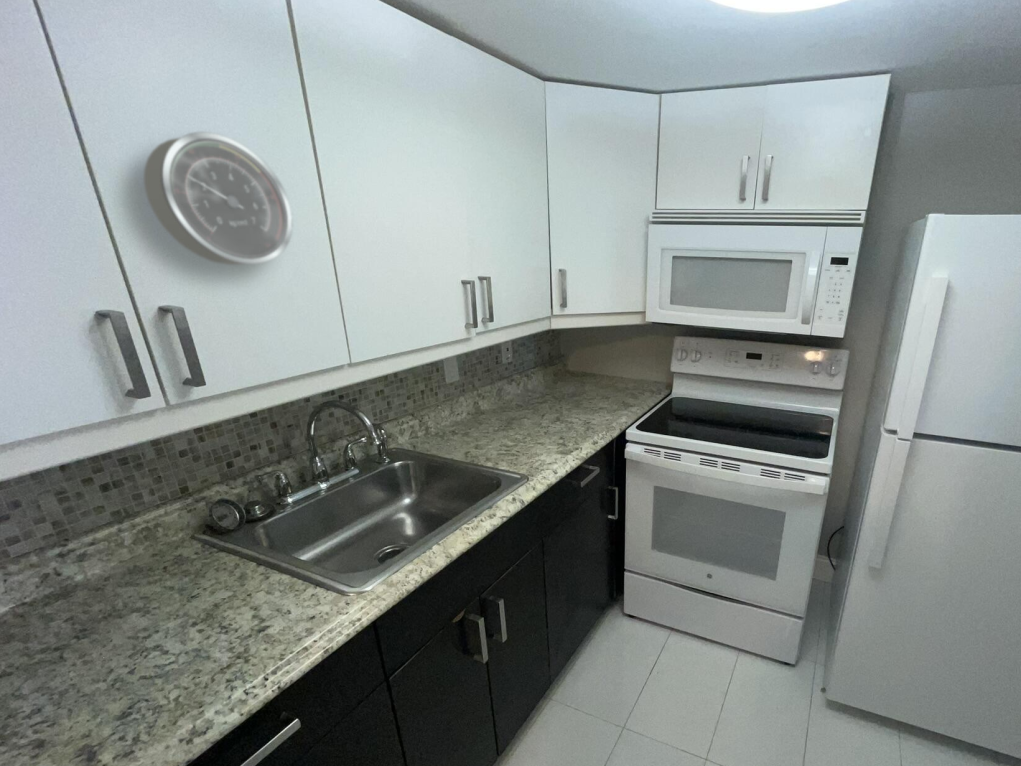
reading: kg/cm² 2
